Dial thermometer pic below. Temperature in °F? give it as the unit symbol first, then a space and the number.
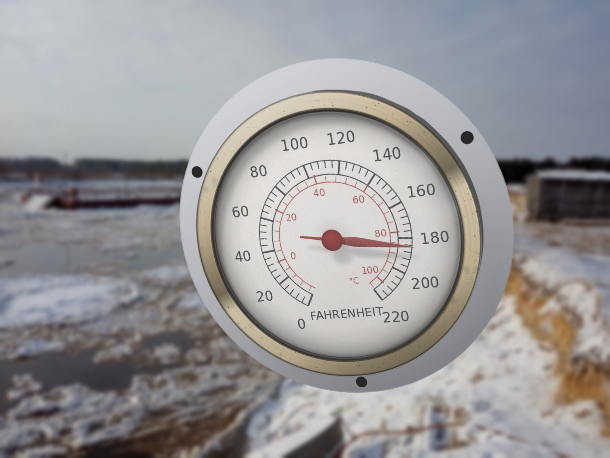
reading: °F 184
